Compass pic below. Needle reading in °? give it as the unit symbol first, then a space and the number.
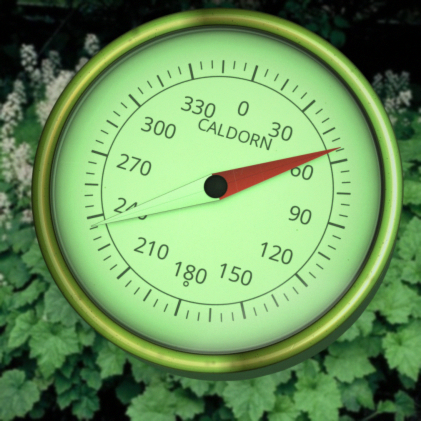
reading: ° 55
